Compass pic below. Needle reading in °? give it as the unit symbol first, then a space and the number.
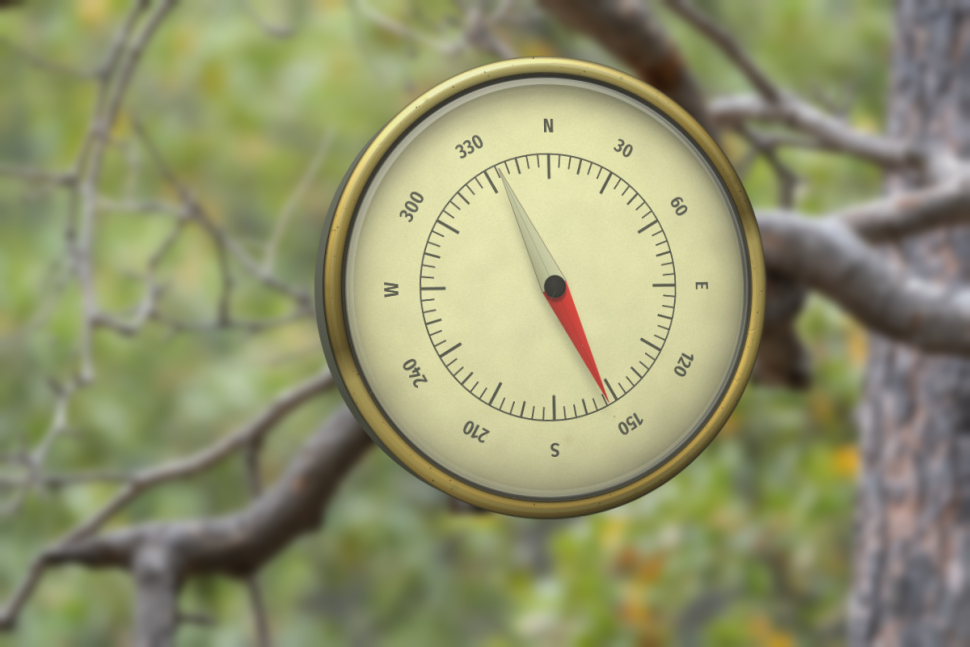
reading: ° 155
